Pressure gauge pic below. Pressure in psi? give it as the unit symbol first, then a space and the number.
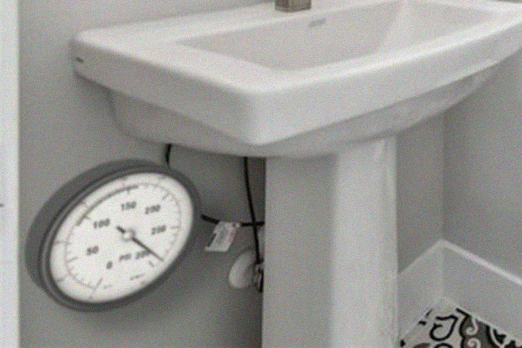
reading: psi 290
